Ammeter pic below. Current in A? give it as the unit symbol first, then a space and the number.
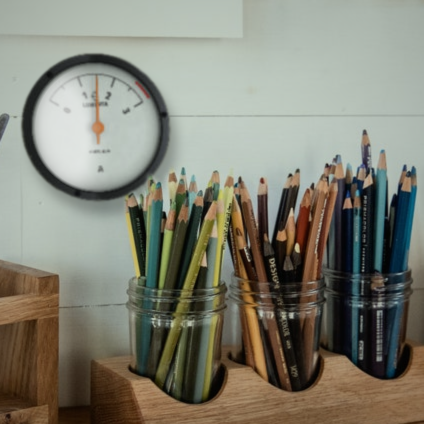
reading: A 1.5
